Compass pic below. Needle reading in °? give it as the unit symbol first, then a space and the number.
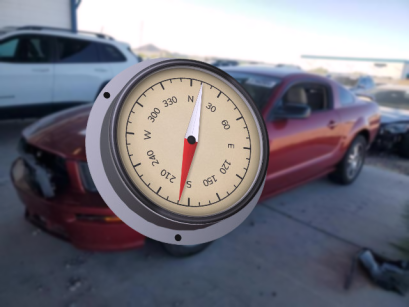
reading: ° 190
